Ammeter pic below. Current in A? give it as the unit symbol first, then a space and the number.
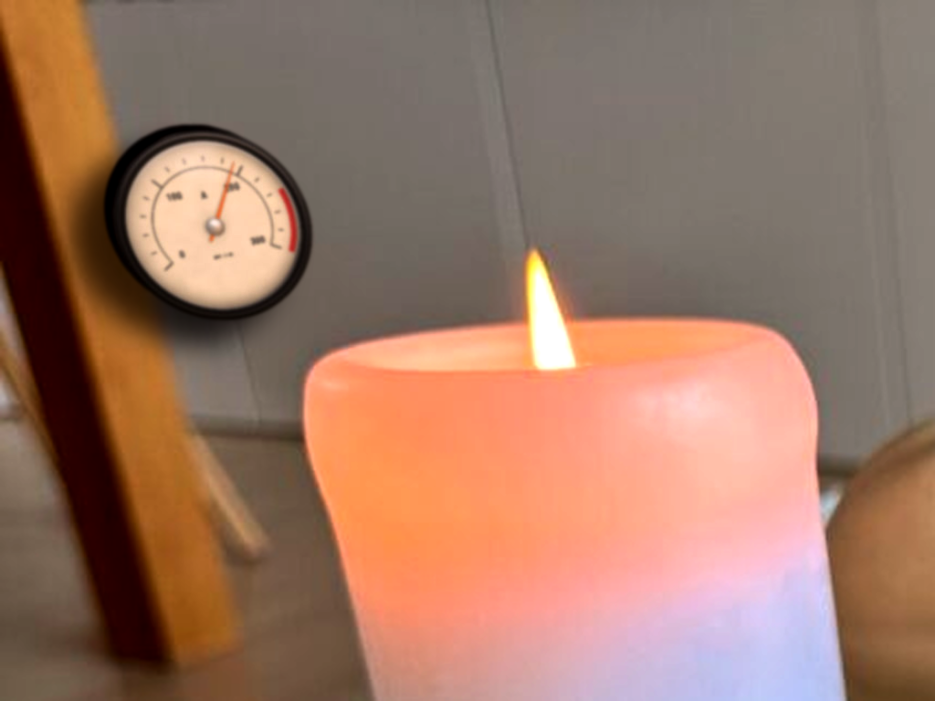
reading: A 190
